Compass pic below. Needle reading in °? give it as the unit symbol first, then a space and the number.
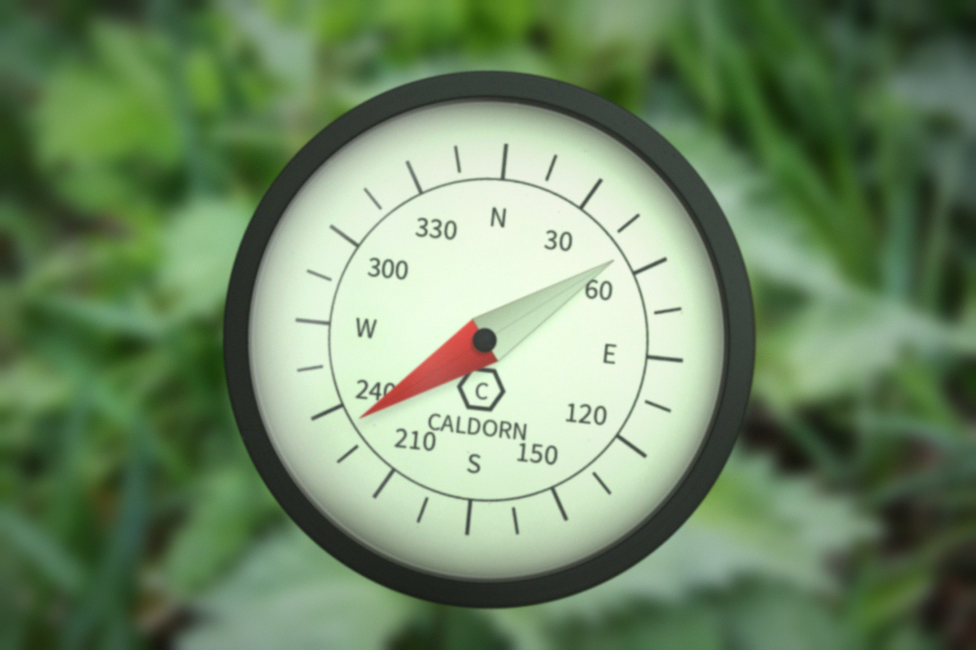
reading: ° 232.5
